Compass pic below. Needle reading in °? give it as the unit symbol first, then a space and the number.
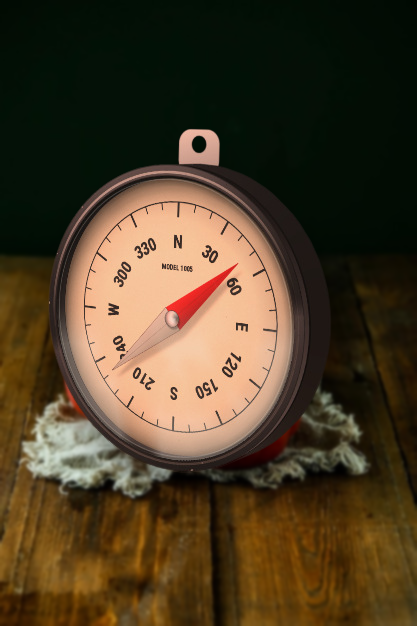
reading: ° 50
